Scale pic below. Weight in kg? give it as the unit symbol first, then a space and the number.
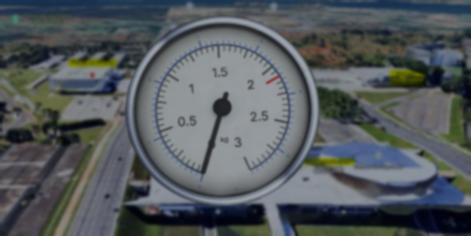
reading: kg 0
